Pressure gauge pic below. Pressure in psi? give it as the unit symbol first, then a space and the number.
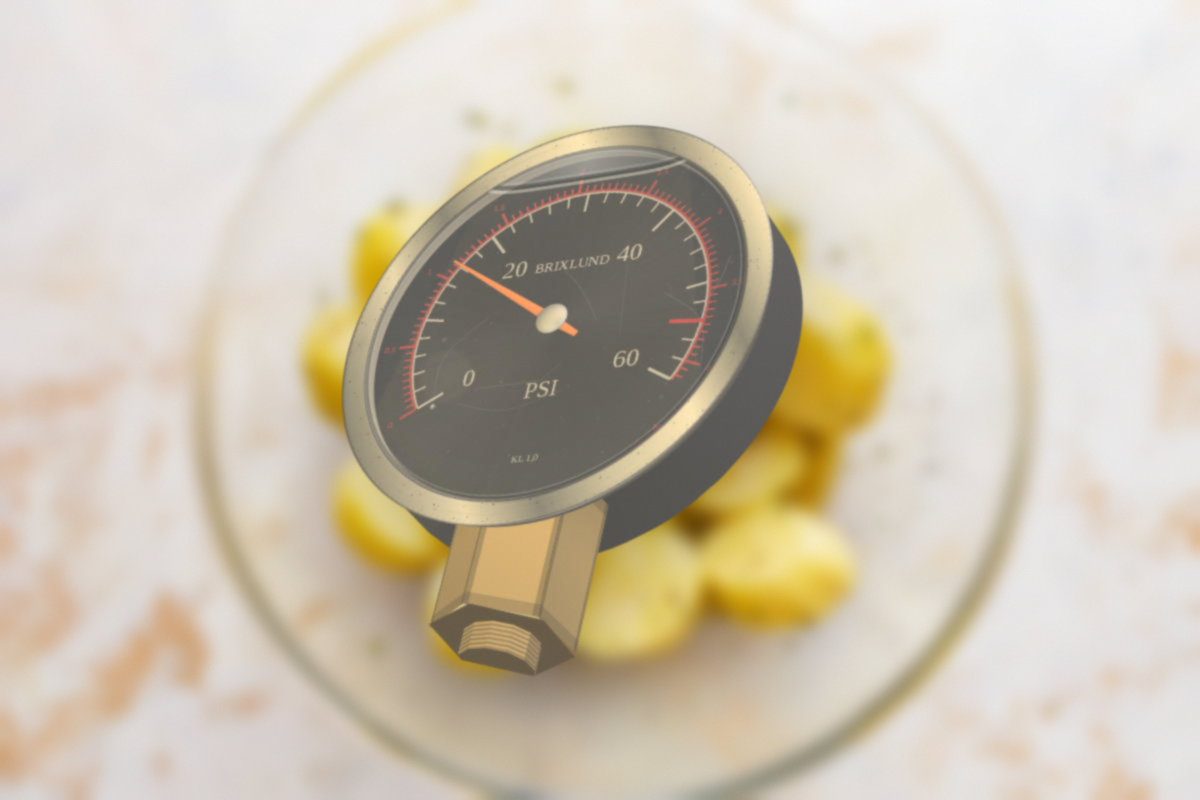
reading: psi 16
